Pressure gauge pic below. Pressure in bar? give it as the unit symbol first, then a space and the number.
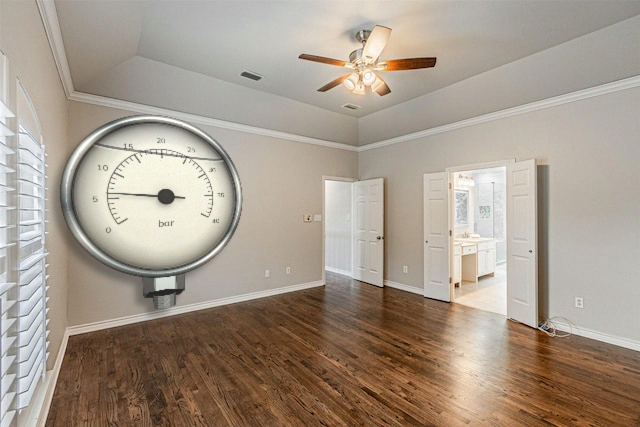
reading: bar 6
